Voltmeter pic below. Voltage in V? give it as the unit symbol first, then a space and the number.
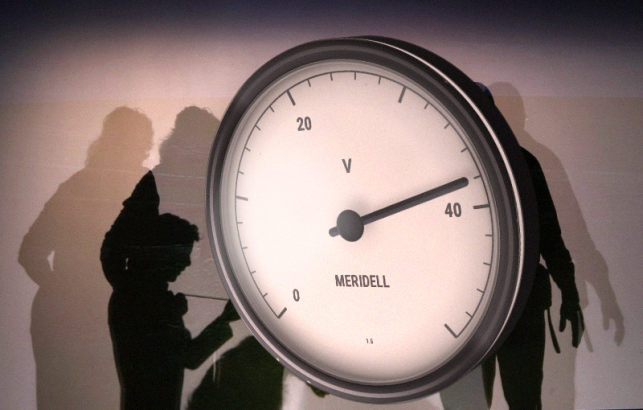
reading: V 38
